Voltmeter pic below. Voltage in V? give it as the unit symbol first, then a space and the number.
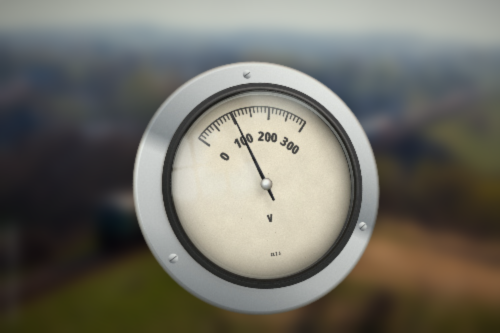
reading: V 100
